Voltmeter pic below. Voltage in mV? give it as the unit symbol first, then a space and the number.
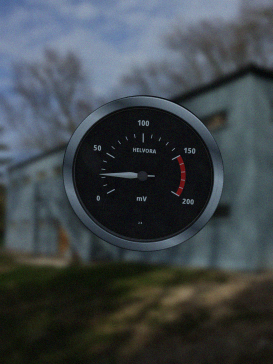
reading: mV 25
